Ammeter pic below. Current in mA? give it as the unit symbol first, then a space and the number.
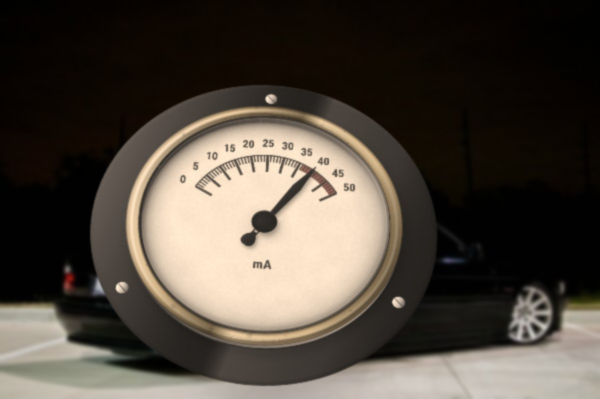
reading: mA 40
